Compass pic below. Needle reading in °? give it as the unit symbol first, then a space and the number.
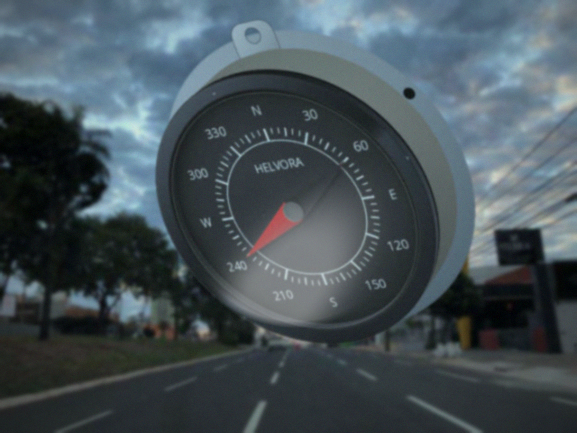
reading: ° 240
